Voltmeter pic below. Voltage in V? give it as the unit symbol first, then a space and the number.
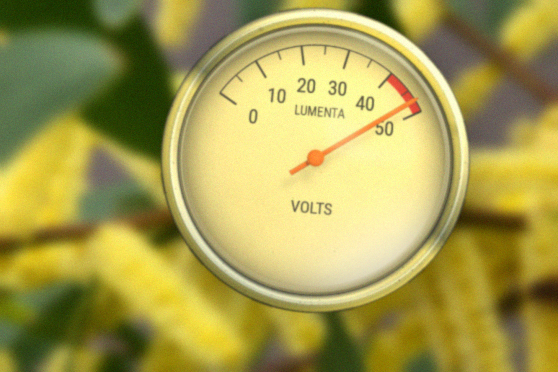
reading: V 47.5
